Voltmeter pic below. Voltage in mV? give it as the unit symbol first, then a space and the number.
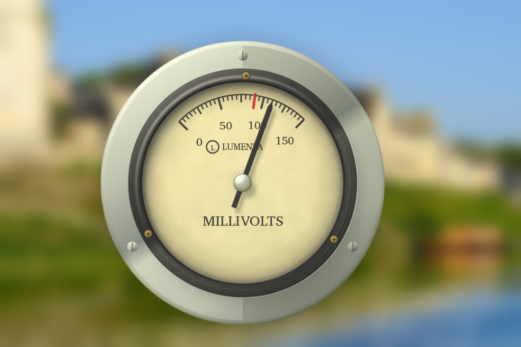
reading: mV 110
